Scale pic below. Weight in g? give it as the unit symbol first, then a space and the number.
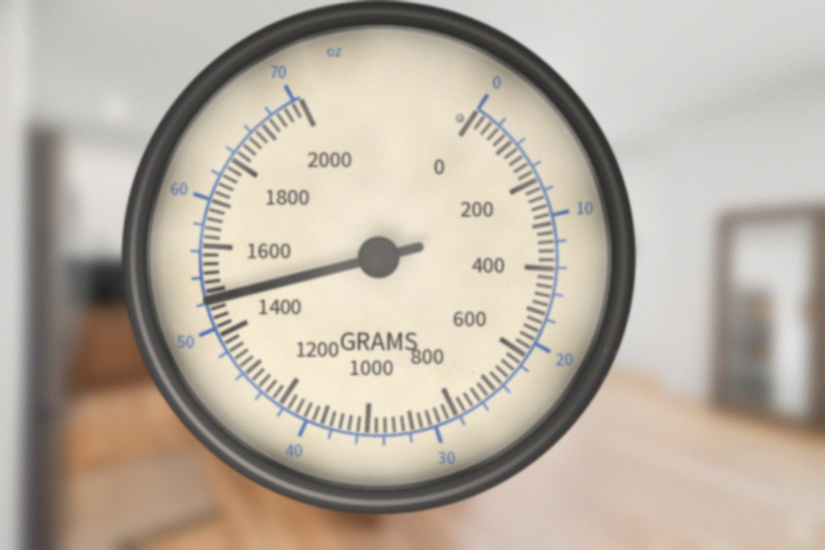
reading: g 1480
